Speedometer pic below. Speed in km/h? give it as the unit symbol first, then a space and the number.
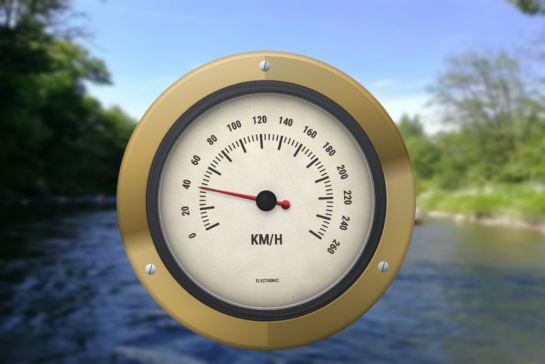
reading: km/h 40
